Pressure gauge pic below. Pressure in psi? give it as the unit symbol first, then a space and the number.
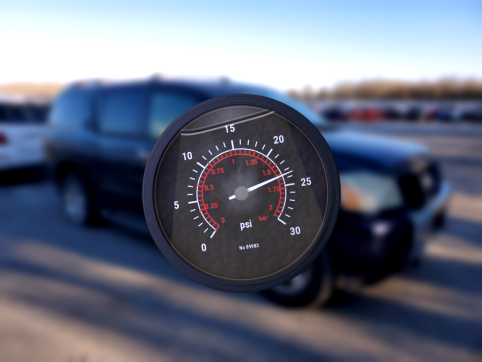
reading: psi 23.5
